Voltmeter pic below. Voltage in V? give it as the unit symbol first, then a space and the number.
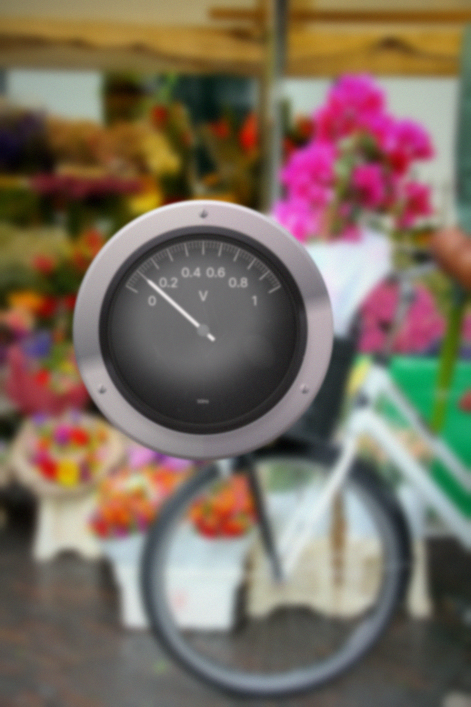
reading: V 0.1
